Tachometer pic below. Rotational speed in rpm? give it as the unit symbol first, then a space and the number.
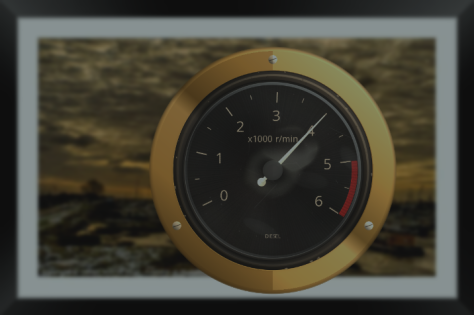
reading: rpm 4000
